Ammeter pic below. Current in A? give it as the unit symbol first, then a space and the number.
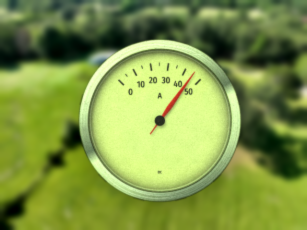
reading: A 45
